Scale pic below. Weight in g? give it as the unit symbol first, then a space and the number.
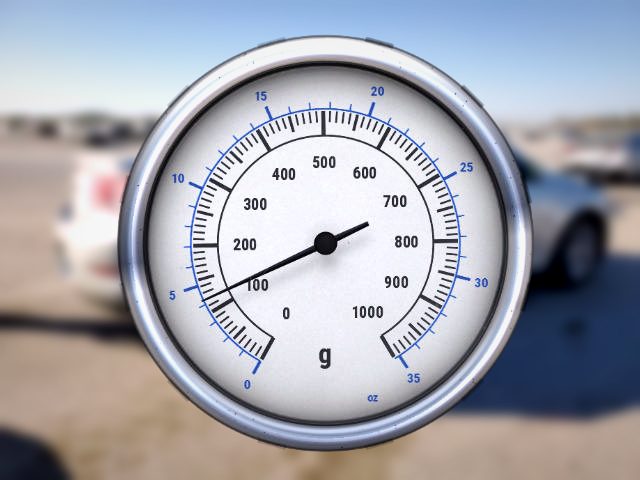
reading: g 120
